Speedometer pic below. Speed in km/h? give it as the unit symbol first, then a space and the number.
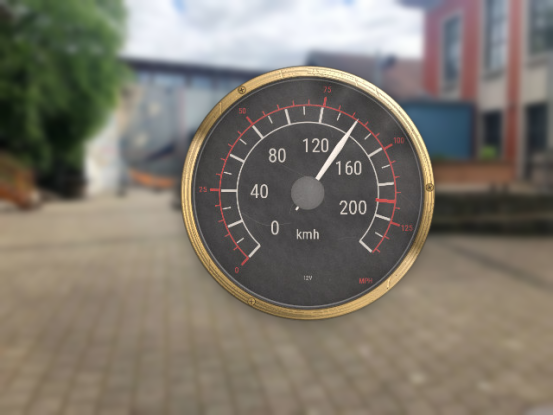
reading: km/h 140
